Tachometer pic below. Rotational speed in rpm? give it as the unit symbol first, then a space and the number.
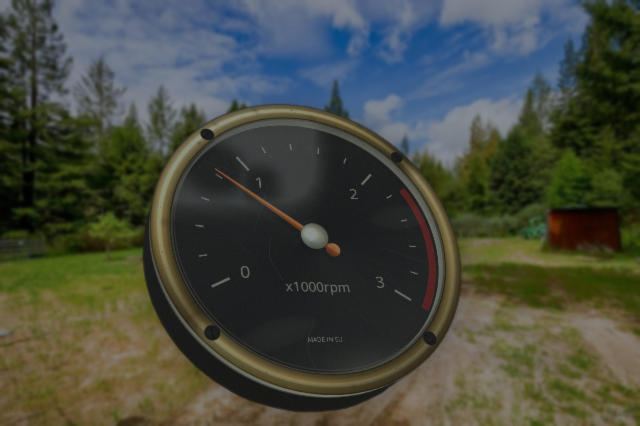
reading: rpm 800
